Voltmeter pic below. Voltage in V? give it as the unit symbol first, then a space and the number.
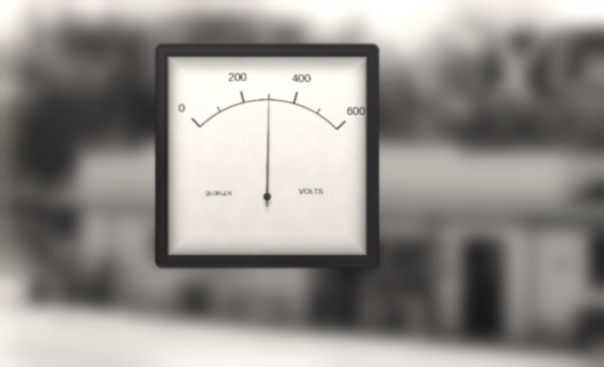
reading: V 300
